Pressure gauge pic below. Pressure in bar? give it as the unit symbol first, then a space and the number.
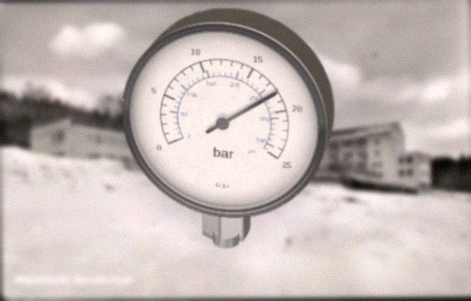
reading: bar 18
